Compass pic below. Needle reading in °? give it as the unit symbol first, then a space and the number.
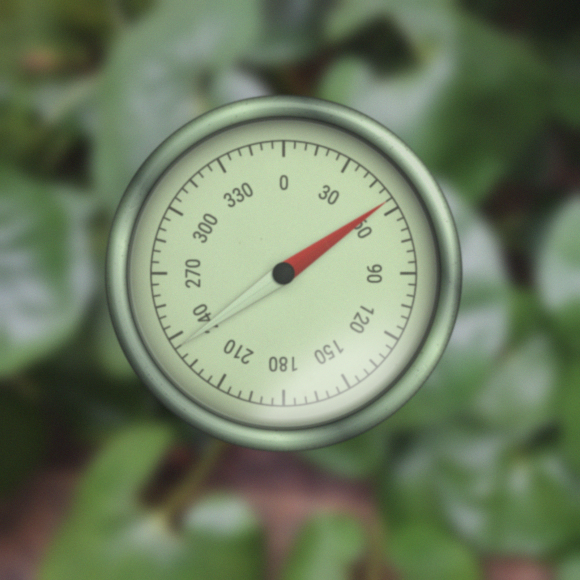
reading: ° 55
